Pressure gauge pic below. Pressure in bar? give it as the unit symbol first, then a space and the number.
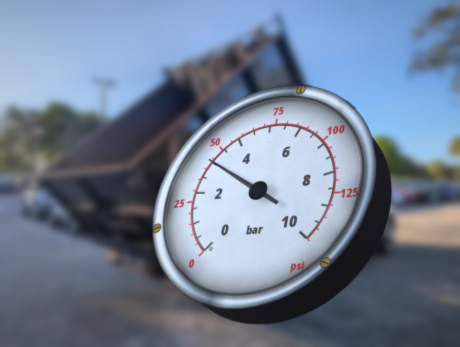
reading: bar 3
